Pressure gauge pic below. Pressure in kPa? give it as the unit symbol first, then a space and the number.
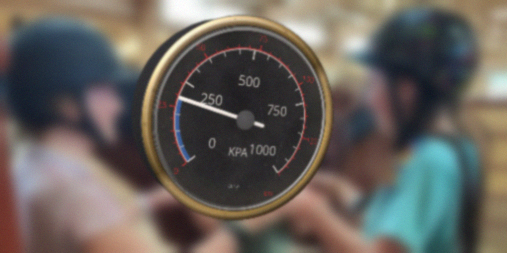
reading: kPa 200
